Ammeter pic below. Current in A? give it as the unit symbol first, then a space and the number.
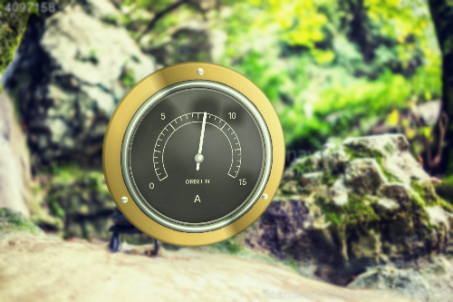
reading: A 8
